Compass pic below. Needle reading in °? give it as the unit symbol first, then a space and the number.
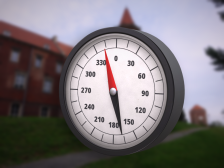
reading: ° 345
